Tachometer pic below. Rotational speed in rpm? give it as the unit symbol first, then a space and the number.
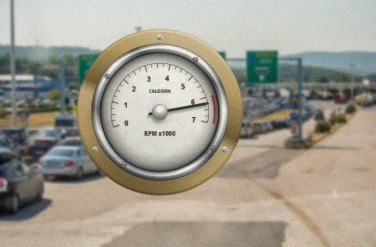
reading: rpm 6250
